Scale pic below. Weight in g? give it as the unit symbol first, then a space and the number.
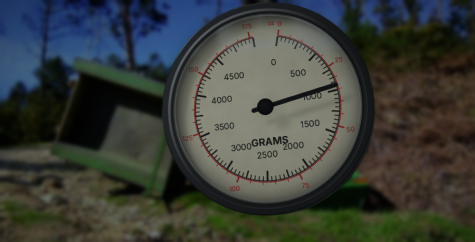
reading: g 950
